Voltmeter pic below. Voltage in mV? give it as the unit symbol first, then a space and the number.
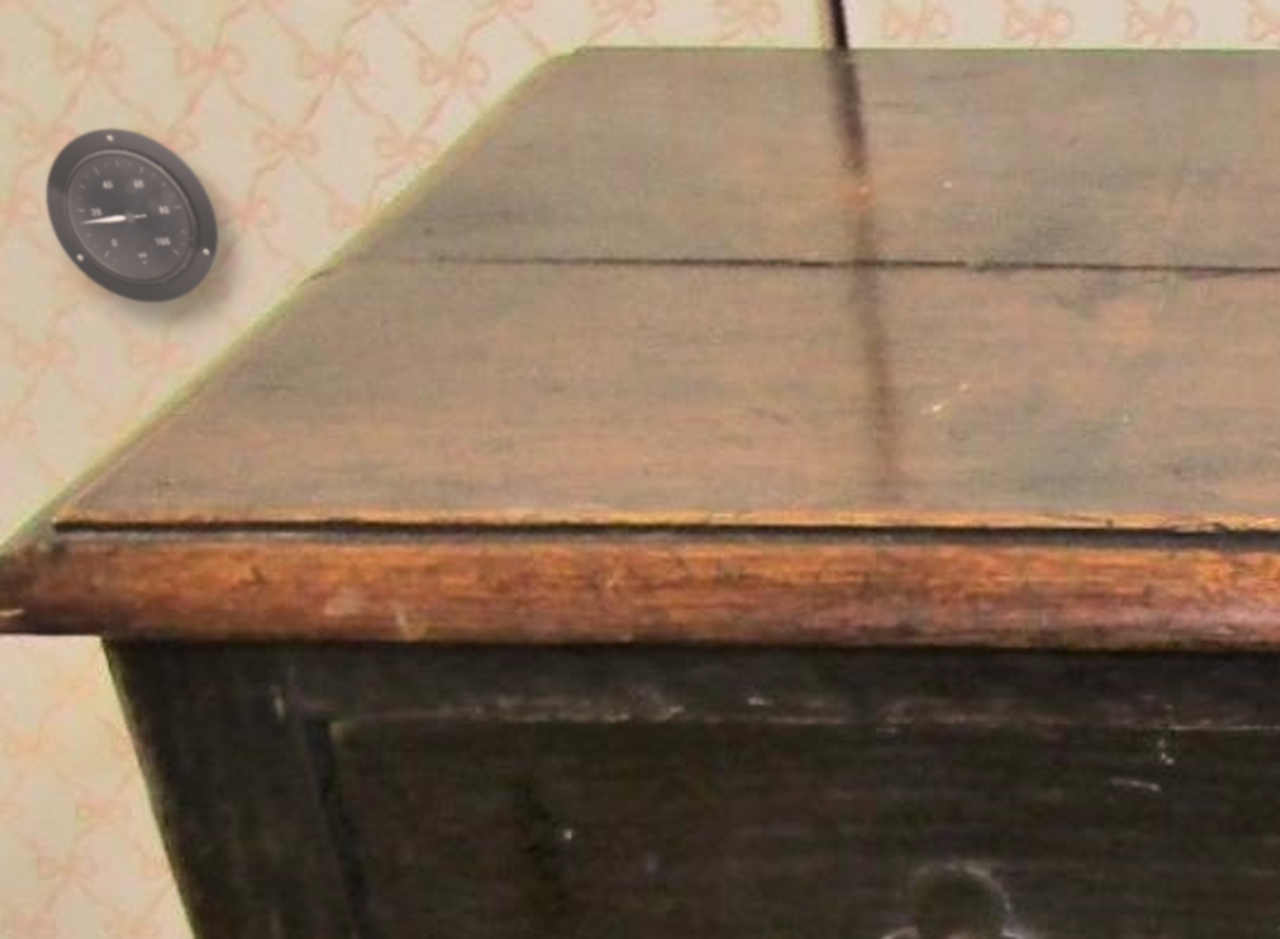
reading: mV 15
